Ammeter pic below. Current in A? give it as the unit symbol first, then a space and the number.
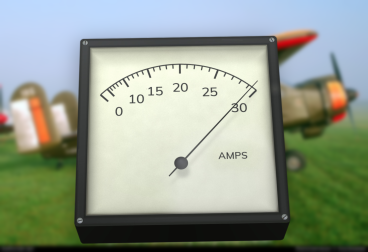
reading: A 29.5
